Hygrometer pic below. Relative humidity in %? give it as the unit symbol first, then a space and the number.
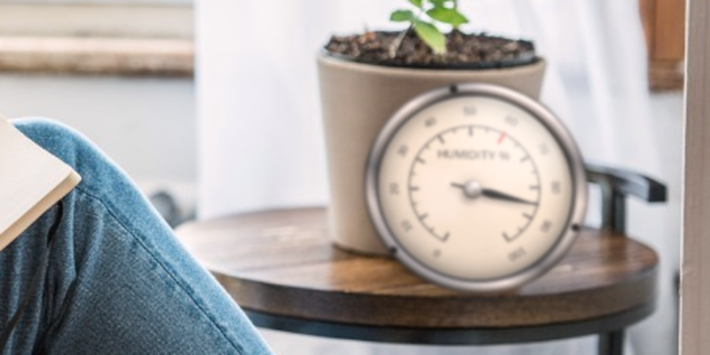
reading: % 85
